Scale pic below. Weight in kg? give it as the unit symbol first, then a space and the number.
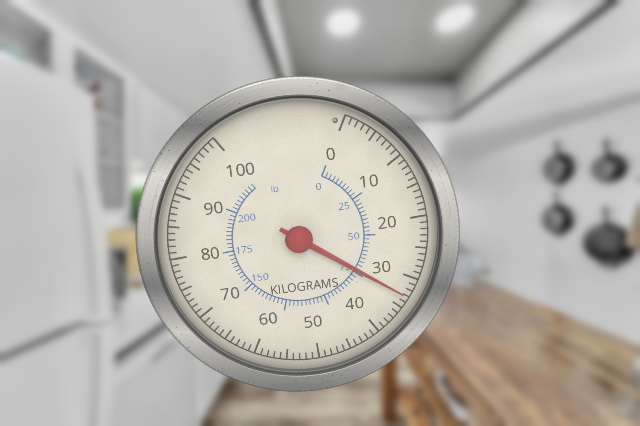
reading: kg 33
